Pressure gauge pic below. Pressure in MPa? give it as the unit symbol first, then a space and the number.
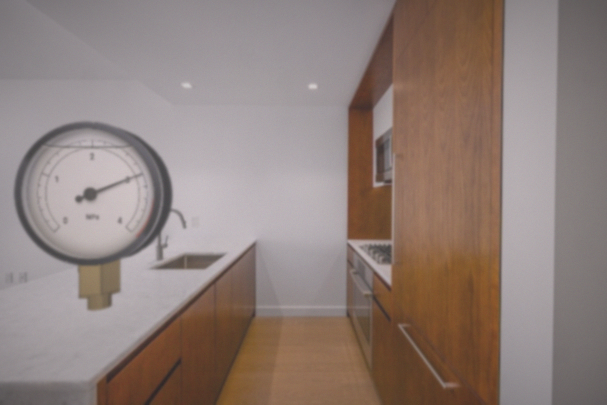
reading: MPa 3
